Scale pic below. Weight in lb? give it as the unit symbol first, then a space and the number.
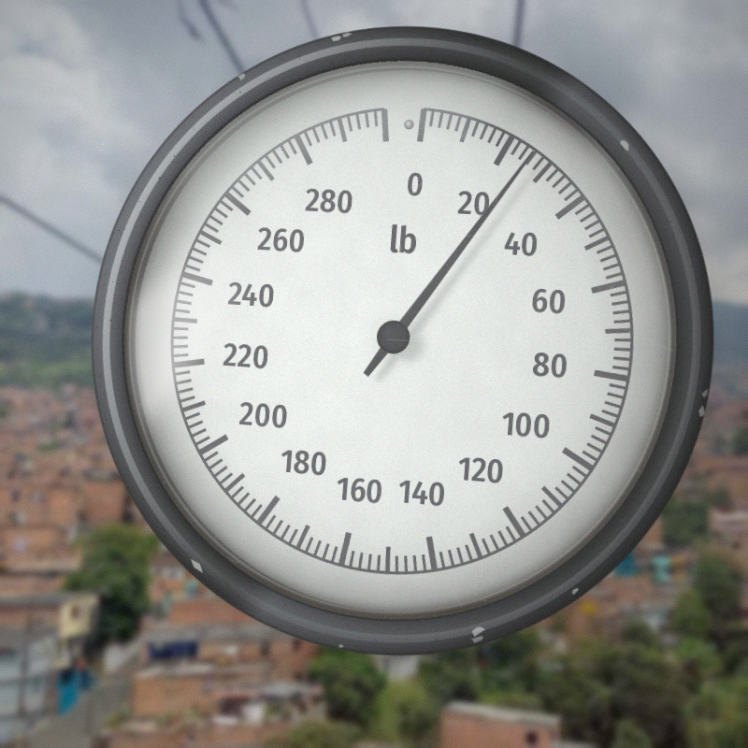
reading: lb 26
